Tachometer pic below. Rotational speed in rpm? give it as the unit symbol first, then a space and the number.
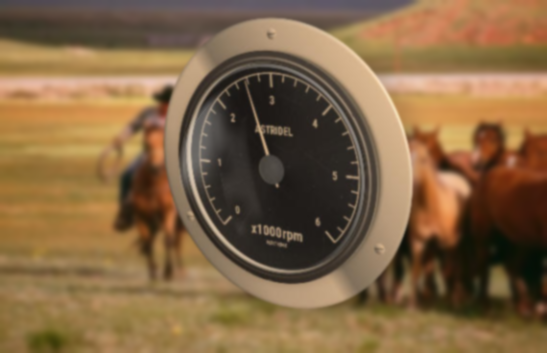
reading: rpm 2600
